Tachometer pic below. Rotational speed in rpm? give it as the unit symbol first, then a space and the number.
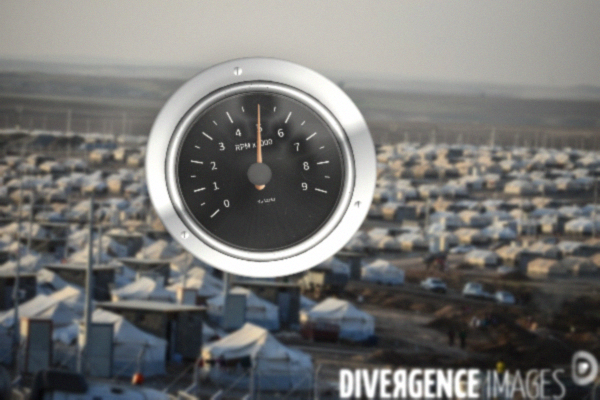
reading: rpm 5000
